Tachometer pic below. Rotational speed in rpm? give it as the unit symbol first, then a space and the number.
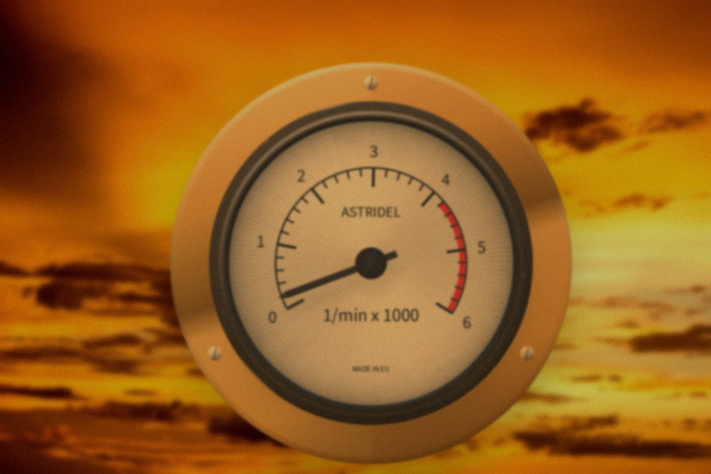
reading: rpm 200
